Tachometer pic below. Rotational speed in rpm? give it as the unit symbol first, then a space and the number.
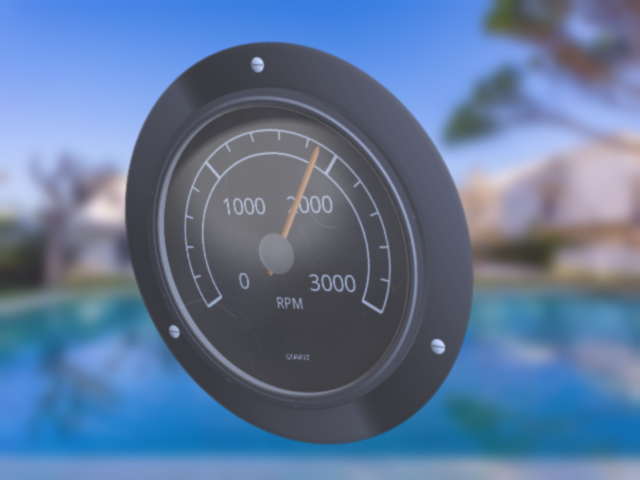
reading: rpm 1900
